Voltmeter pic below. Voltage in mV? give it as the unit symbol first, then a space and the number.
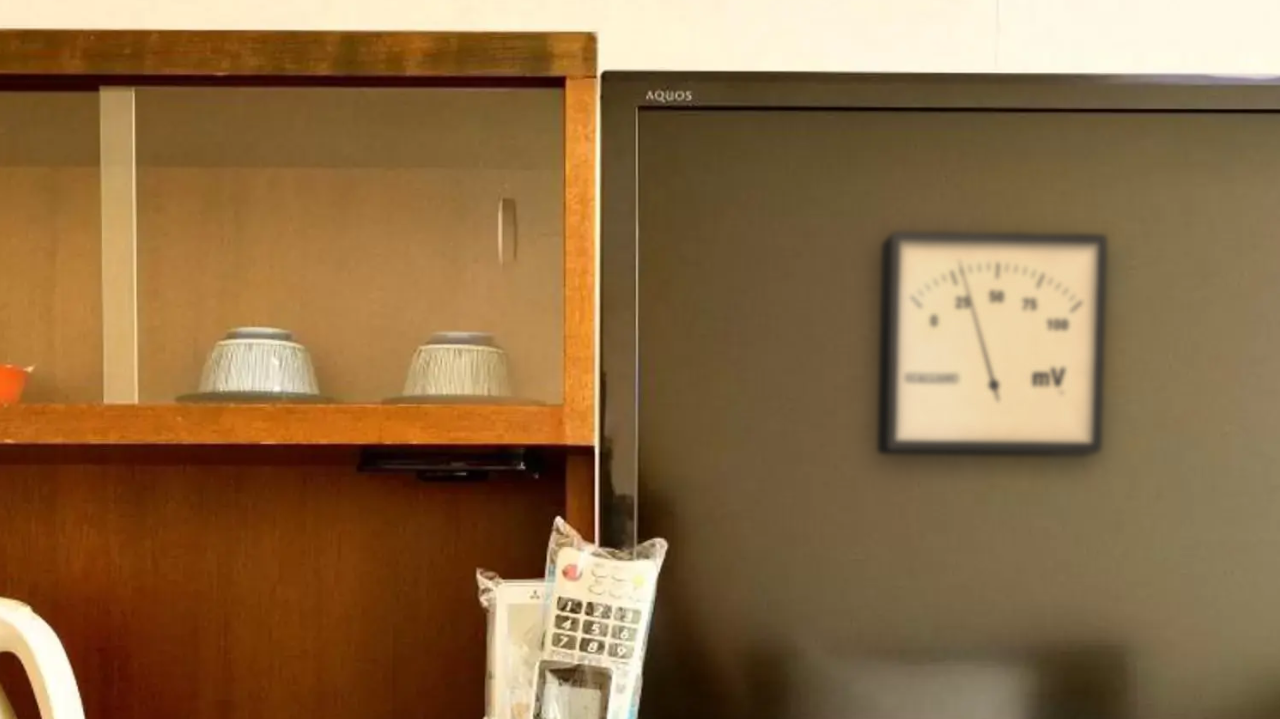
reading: mV 30
